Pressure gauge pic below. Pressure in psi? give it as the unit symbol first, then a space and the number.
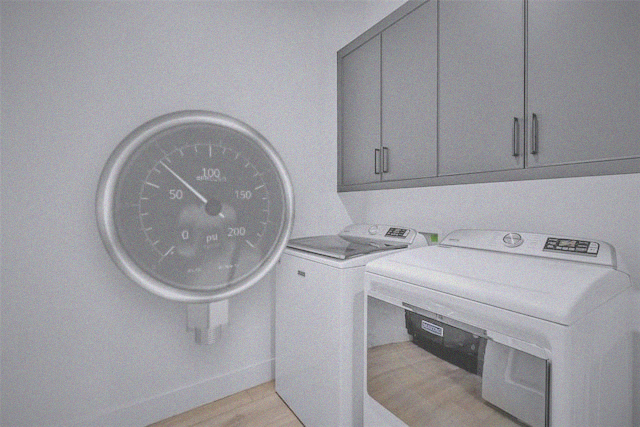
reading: psi 65
